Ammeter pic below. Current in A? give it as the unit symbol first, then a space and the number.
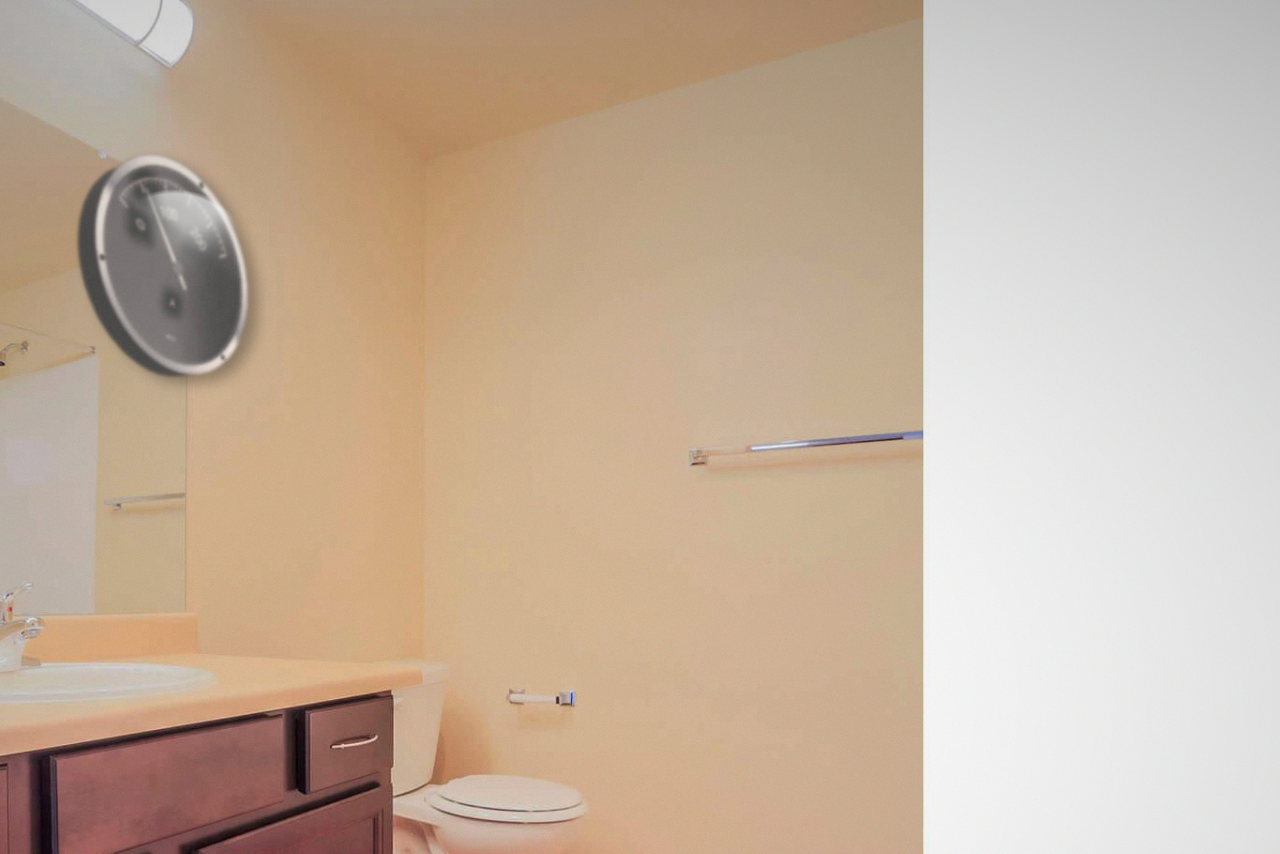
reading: A 50
